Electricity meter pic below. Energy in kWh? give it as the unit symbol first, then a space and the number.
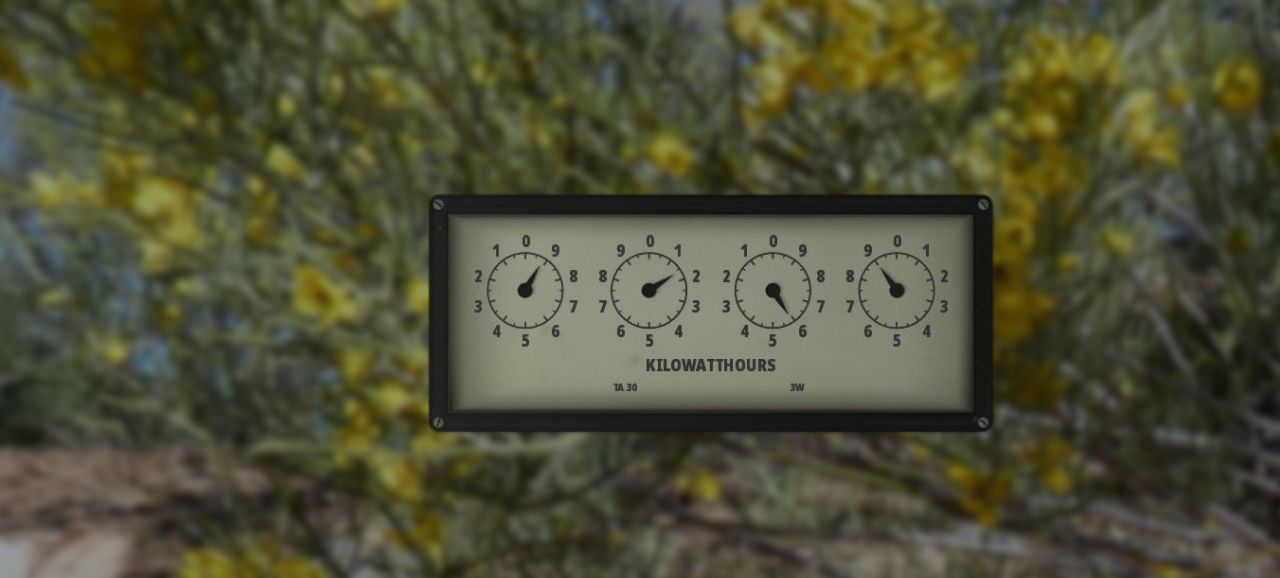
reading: kWh 9159
